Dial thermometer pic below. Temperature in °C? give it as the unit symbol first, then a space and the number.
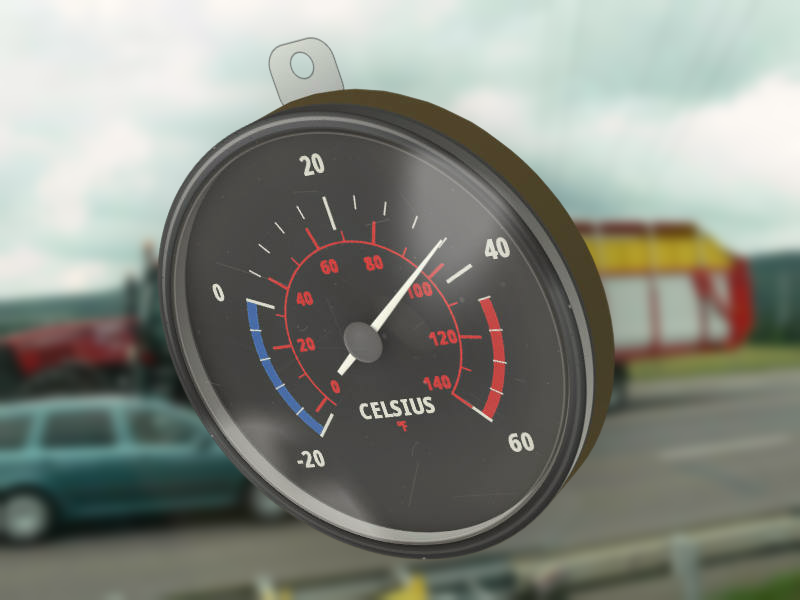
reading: °C 36
